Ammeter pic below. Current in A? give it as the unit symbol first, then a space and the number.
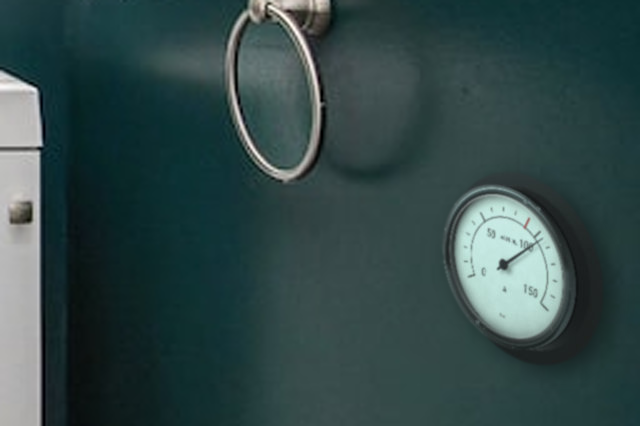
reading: A 105
